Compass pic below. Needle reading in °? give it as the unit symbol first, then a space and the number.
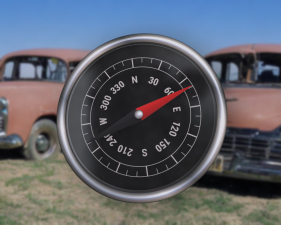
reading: ° 70
